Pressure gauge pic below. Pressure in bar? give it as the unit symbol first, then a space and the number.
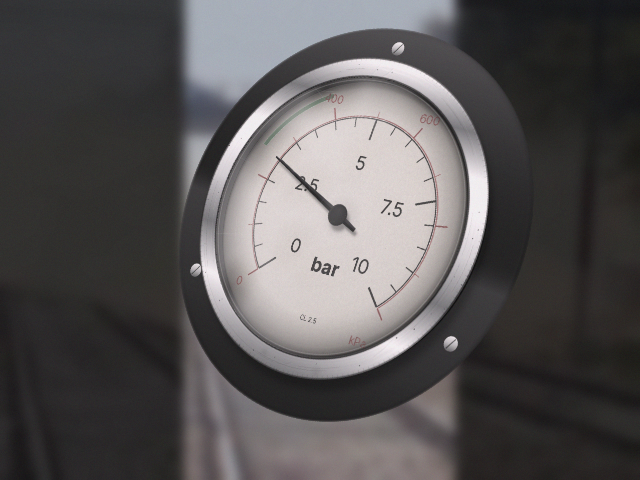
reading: bar 2.5
